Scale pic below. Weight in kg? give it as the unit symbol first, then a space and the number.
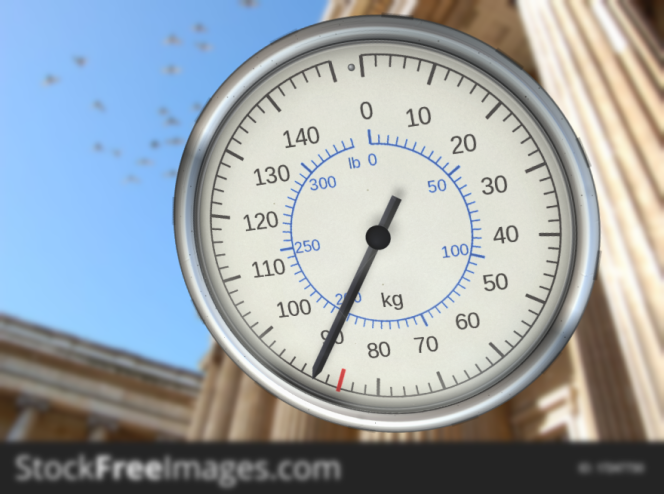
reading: kg 90
